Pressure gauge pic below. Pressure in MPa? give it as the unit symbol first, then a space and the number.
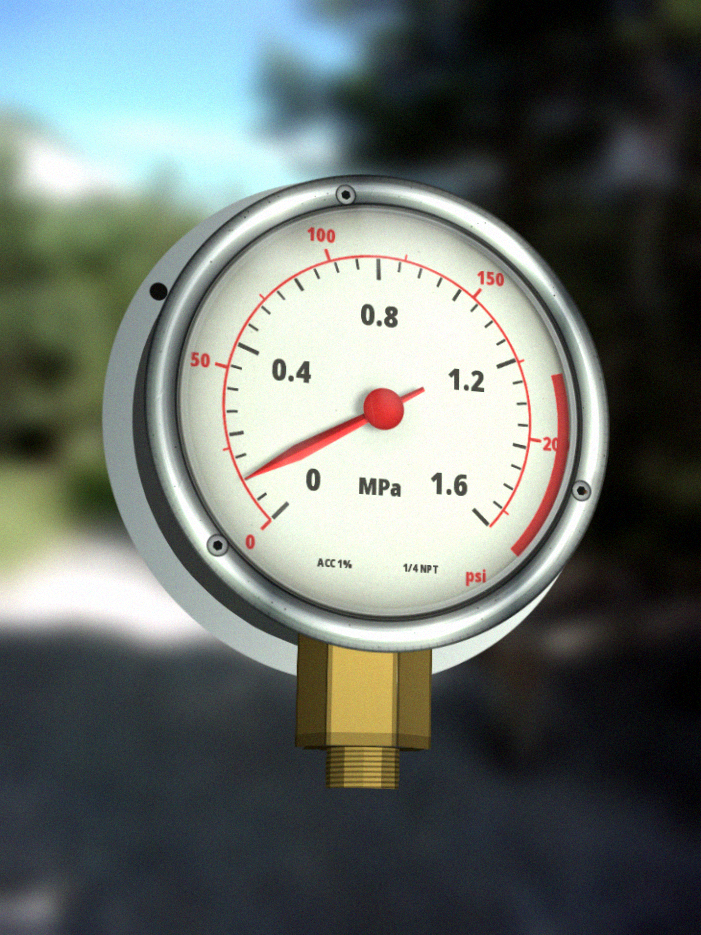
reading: MPa 0.1
